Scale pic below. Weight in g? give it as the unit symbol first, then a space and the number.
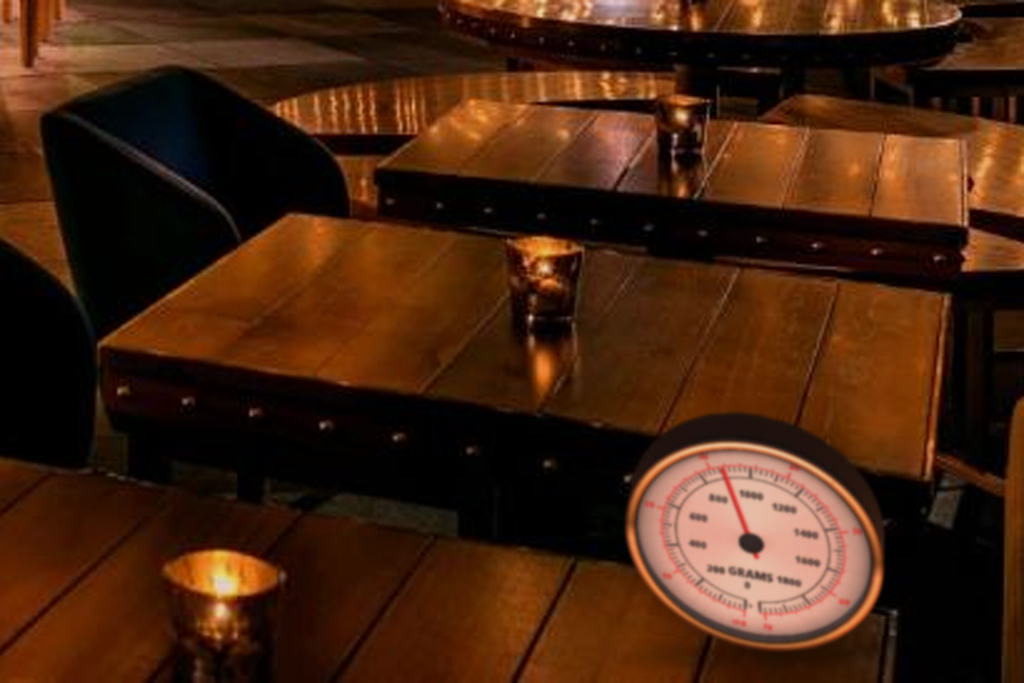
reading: g 900
